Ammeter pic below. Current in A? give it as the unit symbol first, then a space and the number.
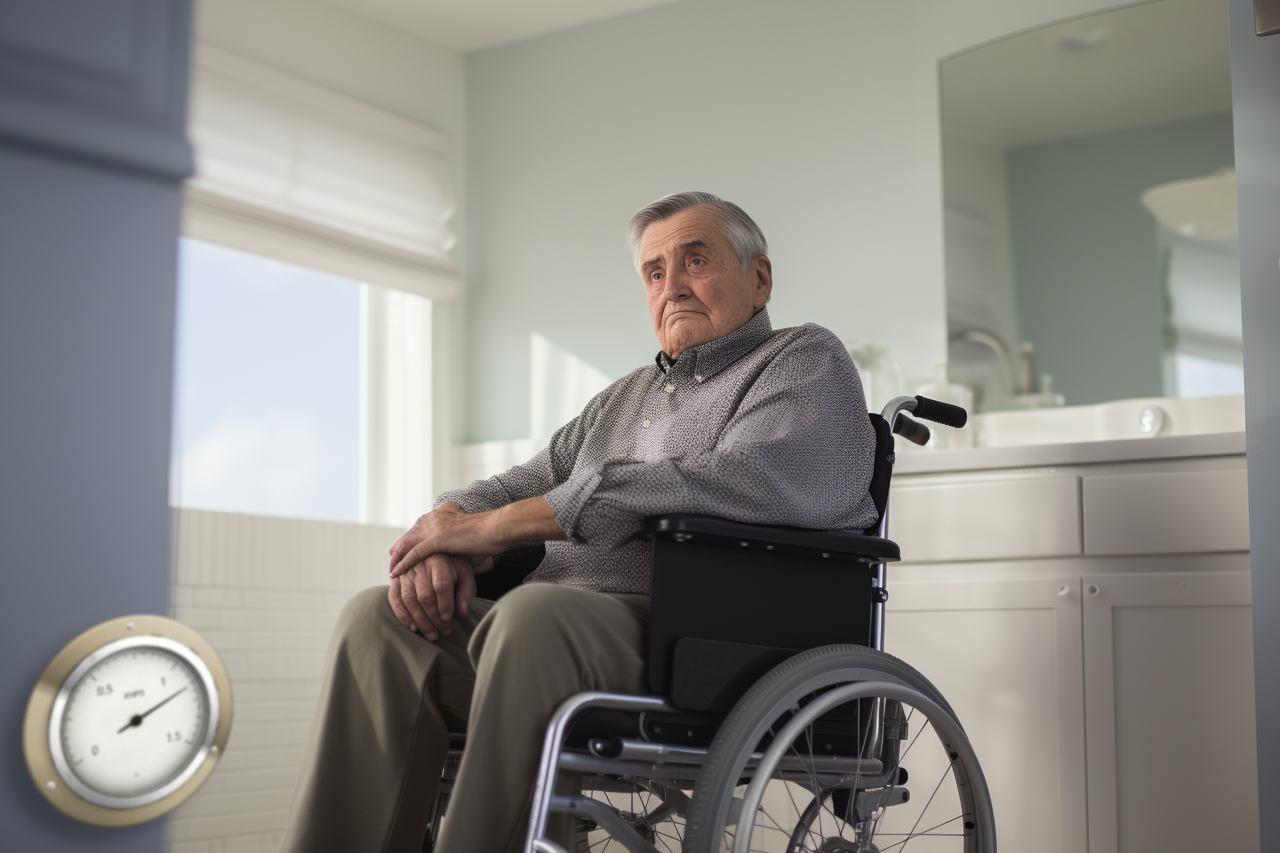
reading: A 1.15
